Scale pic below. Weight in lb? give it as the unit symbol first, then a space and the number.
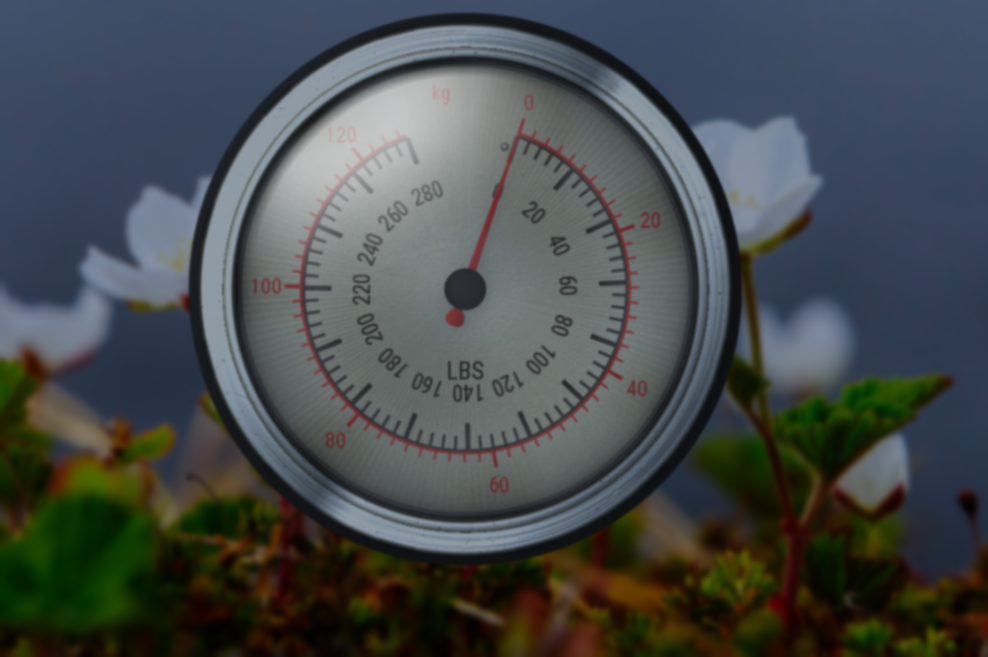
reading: lb 0
